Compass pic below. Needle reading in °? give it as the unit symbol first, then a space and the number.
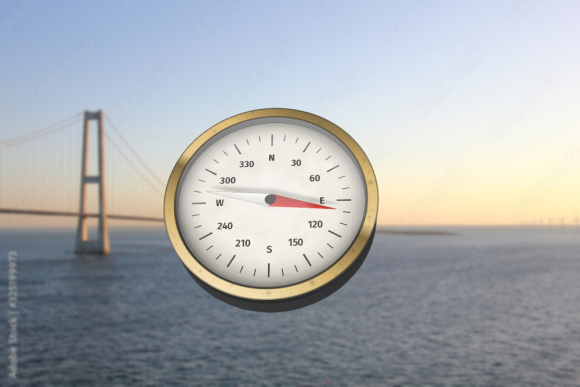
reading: ° 100
